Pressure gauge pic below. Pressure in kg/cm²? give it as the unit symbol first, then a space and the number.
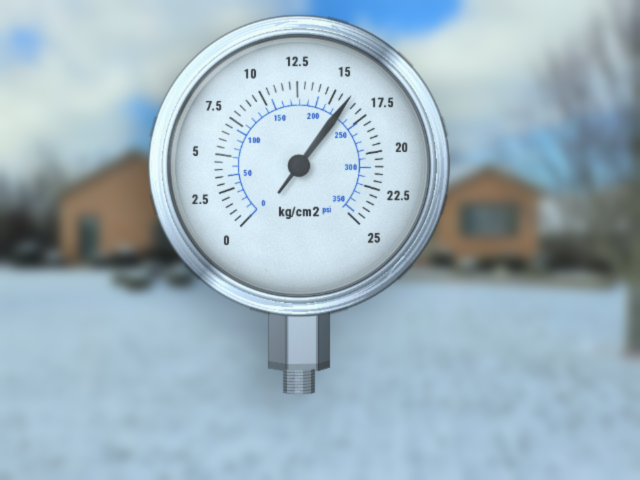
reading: kg/cm² 16
